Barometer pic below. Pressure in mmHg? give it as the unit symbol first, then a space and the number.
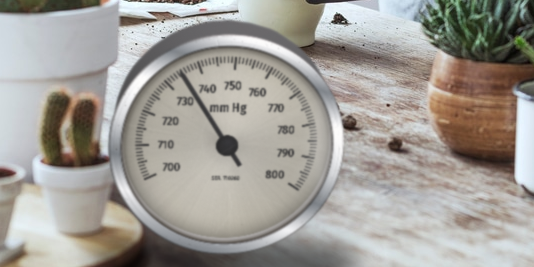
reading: mmHg 735
